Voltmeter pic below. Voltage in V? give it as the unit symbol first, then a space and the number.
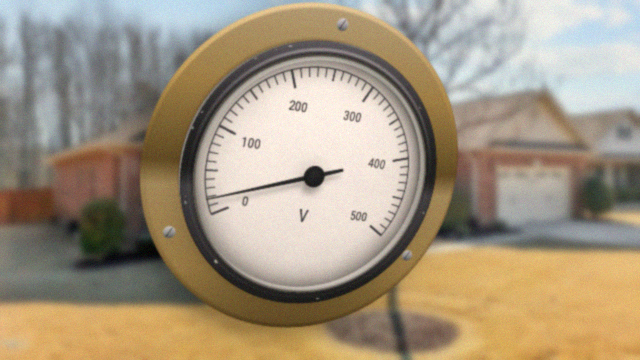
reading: V 20
